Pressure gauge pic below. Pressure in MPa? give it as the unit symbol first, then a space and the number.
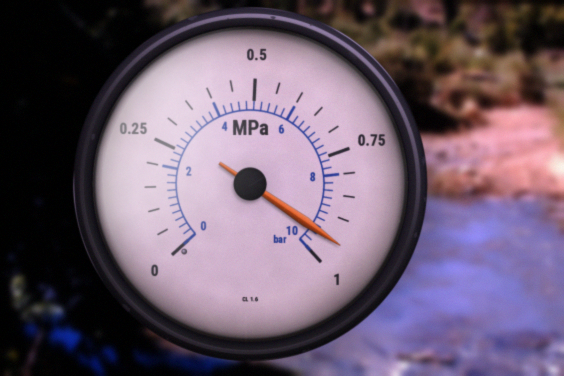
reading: MPa 0.95
